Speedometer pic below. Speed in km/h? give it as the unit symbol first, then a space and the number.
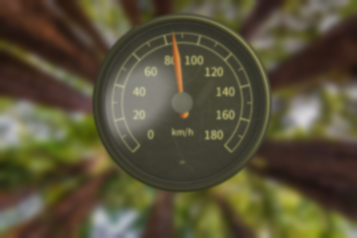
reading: km/h 85
